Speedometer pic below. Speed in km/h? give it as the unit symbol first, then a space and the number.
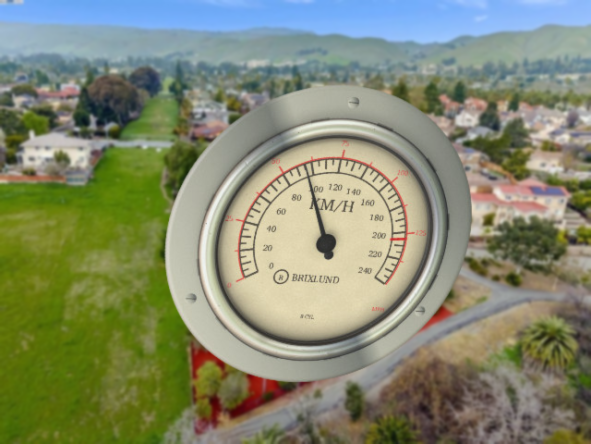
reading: km/h 95
